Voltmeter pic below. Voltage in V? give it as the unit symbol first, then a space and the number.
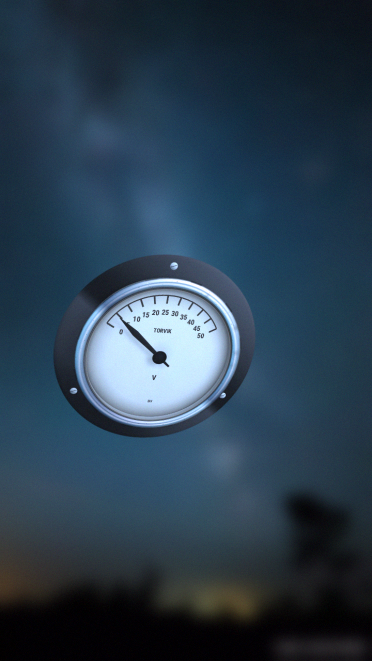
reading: V 5
